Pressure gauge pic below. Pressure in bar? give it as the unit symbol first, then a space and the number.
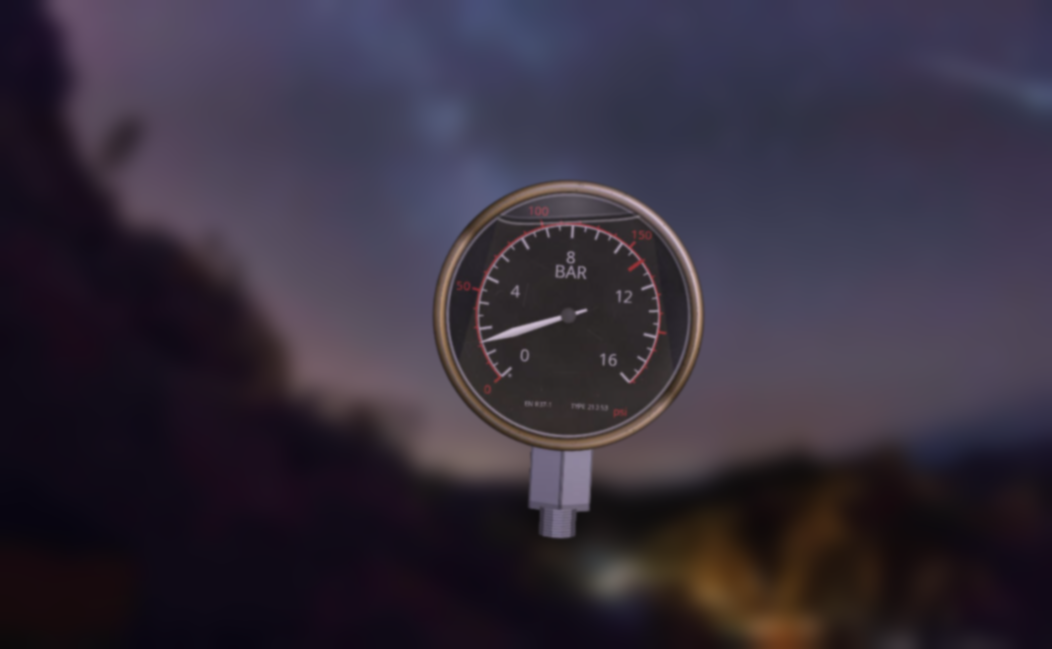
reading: bar 1.5
